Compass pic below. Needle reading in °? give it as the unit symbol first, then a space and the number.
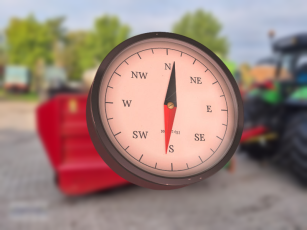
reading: ° 187.5
